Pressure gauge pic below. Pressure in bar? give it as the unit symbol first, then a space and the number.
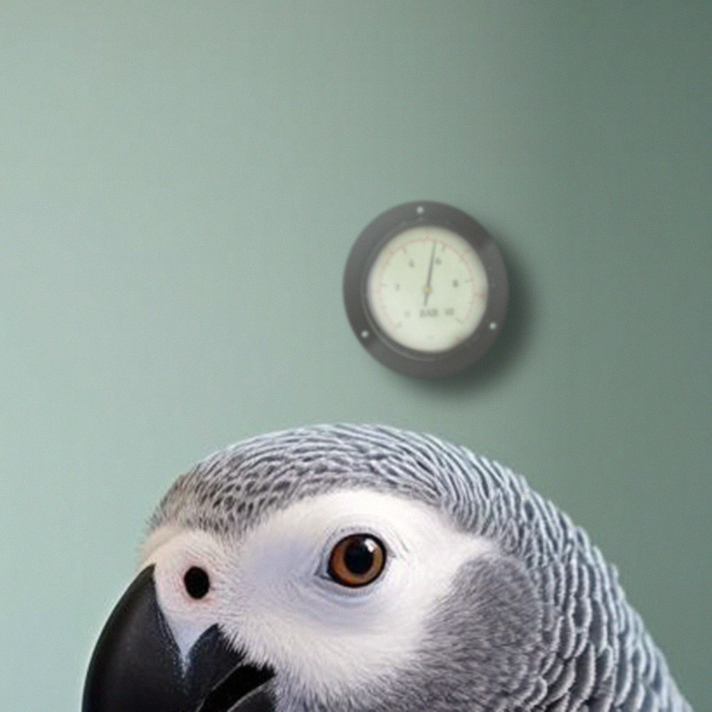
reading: bar 5.5
